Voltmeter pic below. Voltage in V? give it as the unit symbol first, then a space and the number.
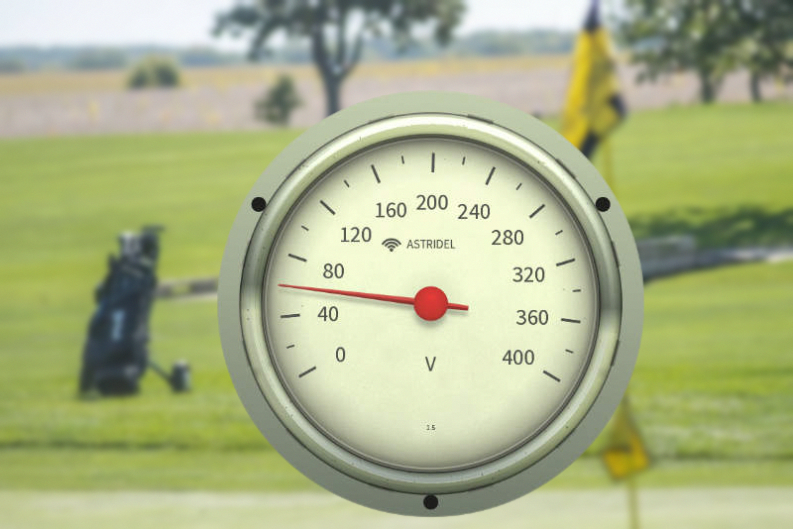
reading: V 60
